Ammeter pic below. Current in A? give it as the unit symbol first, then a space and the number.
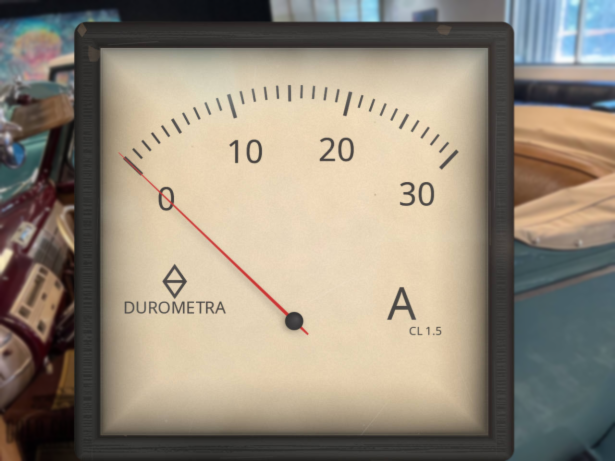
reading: A 0
